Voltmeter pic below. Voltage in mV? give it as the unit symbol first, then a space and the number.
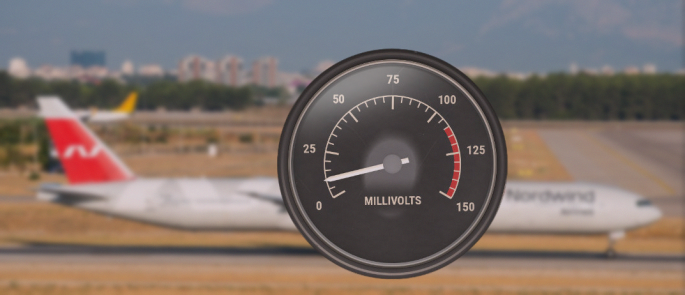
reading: mV 10
